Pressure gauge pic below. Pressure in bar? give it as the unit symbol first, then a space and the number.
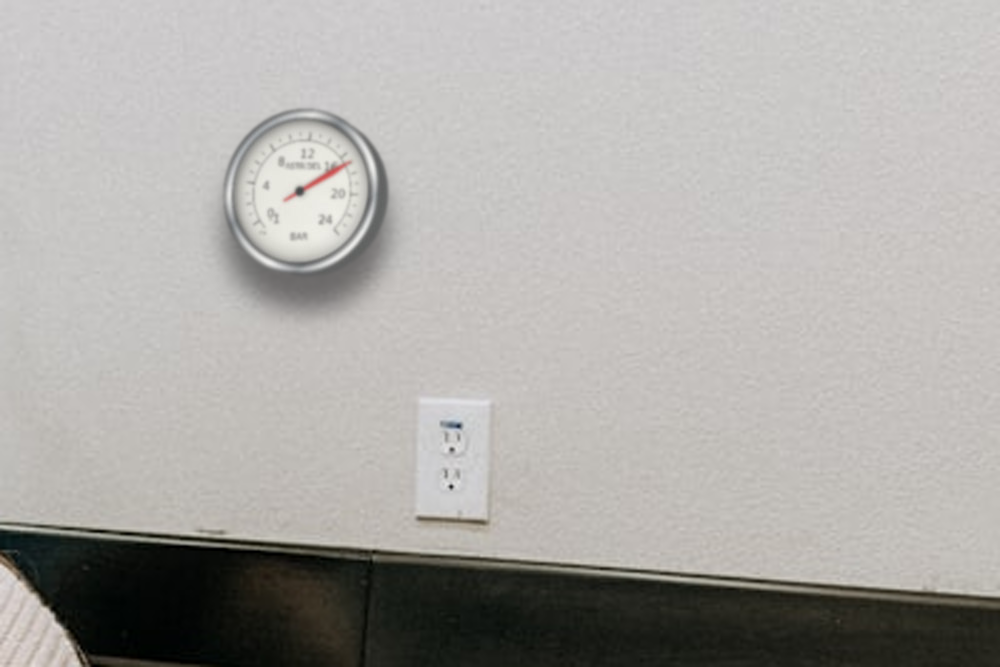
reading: bar 17
